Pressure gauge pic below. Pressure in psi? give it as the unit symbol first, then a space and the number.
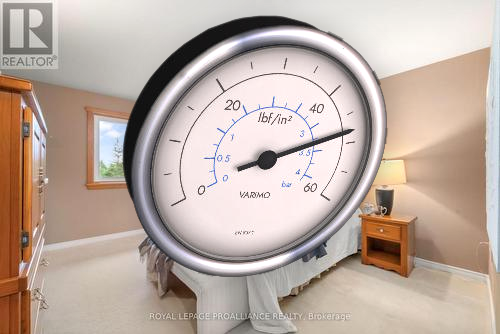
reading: psi 47.5
